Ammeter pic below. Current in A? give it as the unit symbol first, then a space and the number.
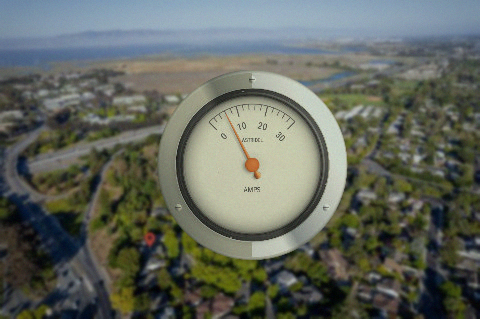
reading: A 6
